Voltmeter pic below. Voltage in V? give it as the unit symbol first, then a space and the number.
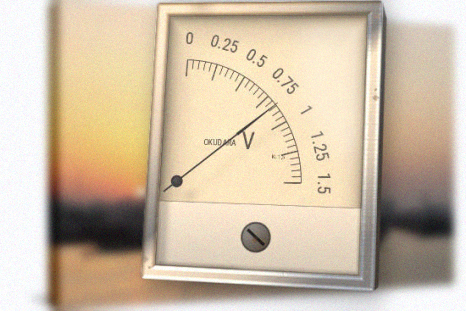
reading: V 0.85
